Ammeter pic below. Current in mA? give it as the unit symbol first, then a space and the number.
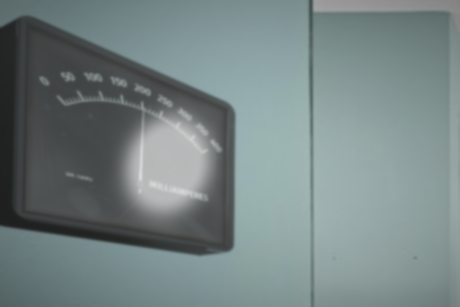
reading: mA 200
